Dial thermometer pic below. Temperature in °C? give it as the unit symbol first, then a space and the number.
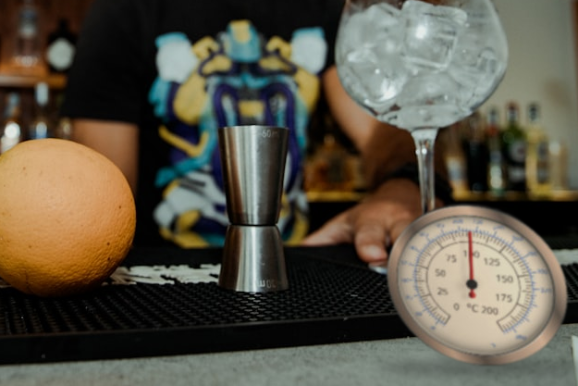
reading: °C 100
